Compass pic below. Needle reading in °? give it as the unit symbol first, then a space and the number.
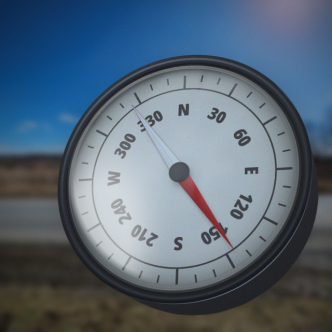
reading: ° 145
